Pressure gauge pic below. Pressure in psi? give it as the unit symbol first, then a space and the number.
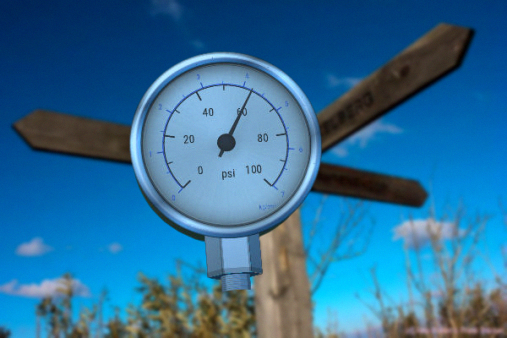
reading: psi 60
